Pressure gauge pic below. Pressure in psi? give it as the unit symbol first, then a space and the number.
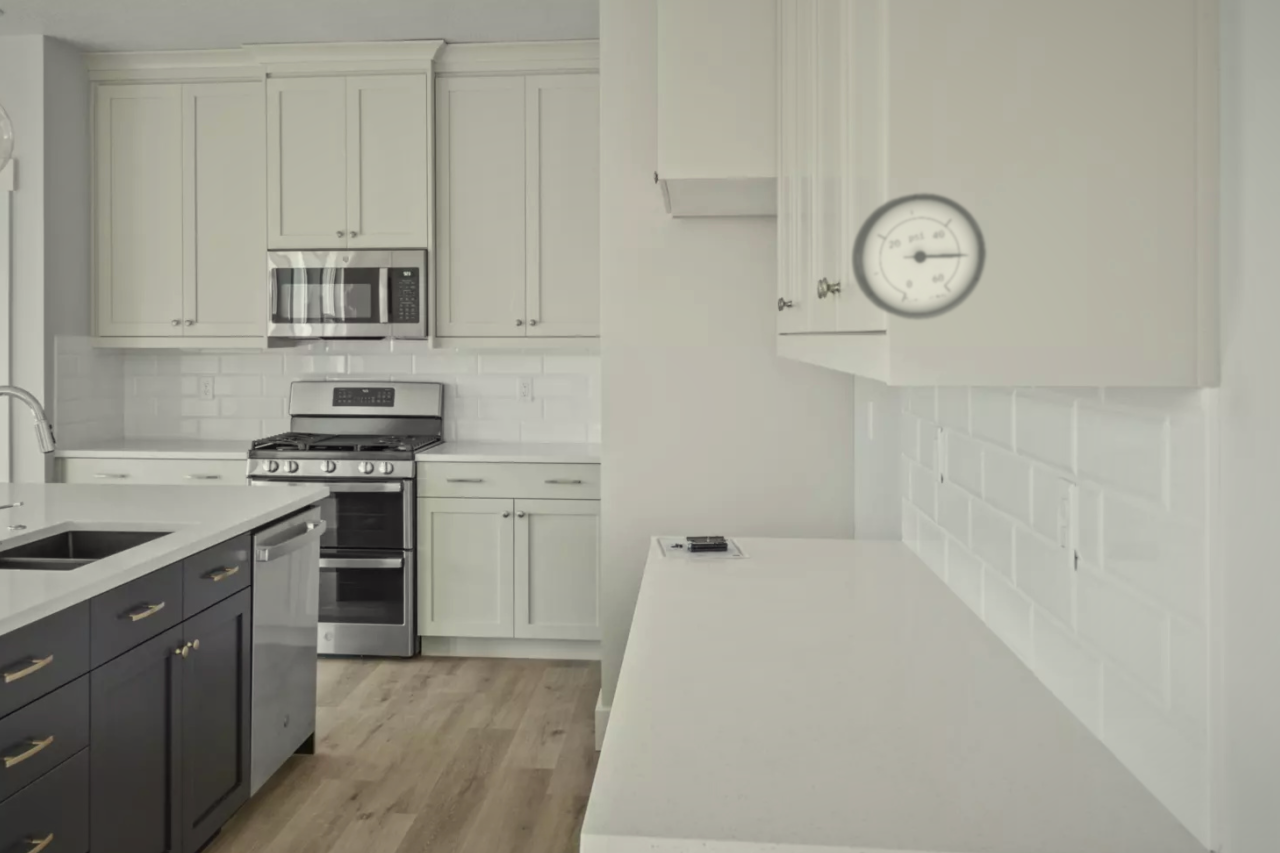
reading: psi 50
